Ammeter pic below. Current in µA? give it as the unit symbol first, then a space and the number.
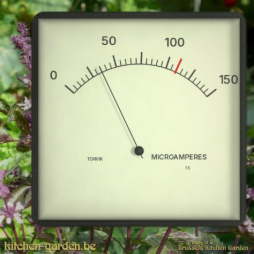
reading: µA 35
